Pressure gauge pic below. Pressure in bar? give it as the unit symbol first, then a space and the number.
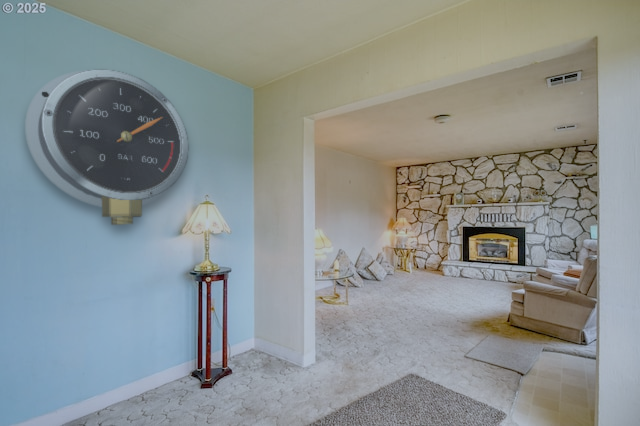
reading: bar 425
